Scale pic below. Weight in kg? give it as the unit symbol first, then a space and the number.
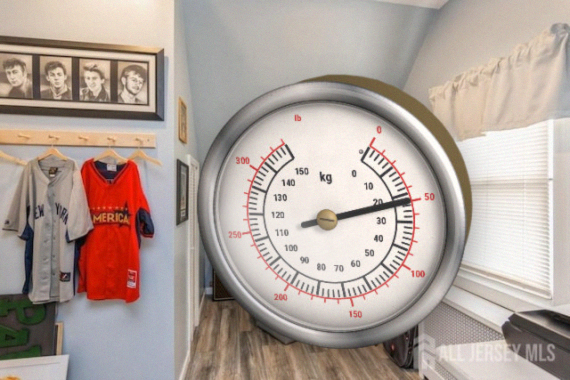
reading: kg 22
